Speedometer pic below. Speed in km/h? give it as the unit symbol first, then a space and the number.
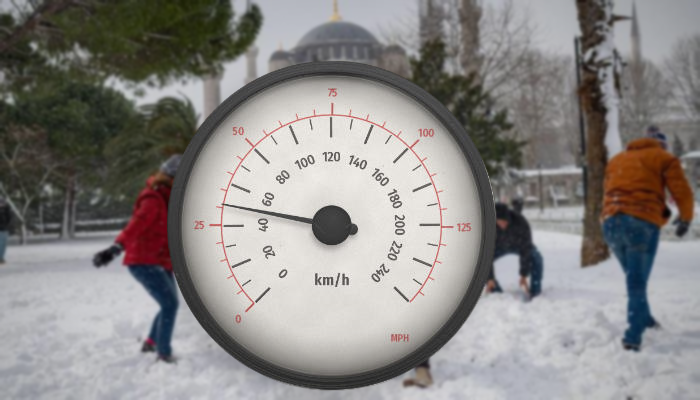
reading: km/h 50
